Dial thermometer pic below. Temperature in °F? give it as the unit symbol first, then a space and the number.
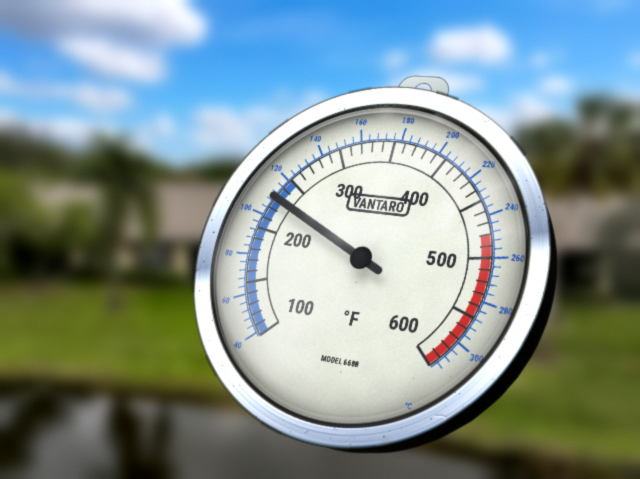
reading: °F 230
